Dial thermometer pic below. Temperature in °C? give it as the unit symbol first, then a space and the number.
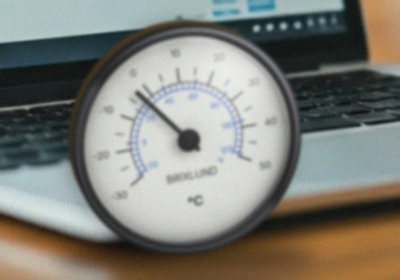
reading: °C -2.5
